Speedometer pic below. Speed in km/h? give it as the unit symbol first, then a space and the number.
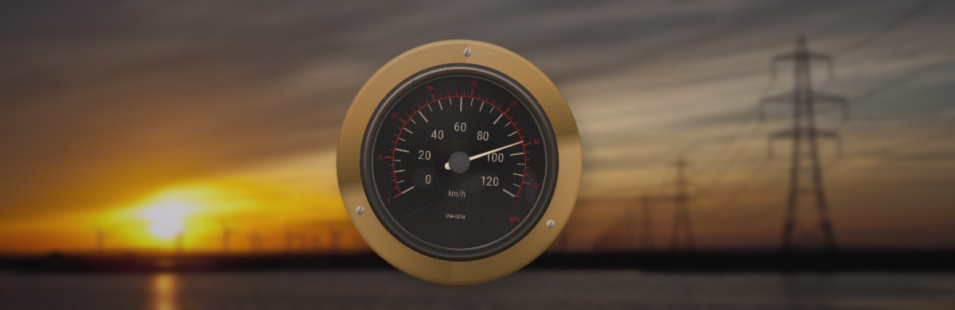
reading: km/h 95
